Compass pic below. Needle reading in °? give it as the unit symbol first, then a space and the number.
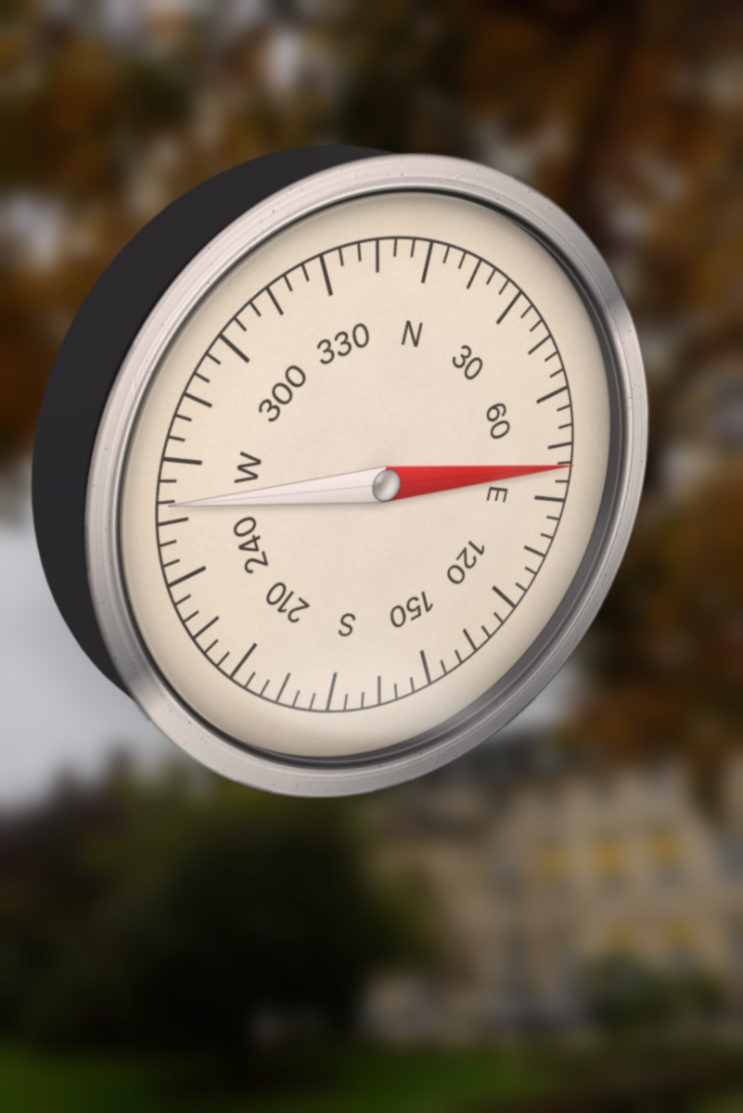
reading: ° 80
